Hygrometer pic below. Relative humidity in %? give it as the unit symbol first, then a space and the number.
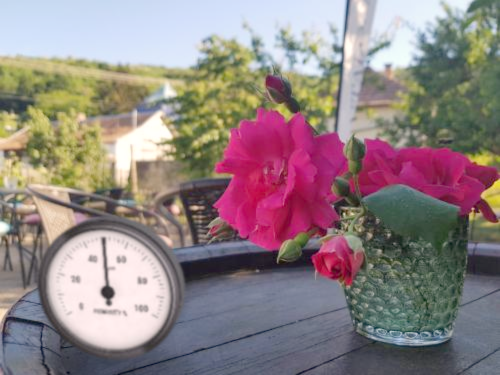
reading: % 50
